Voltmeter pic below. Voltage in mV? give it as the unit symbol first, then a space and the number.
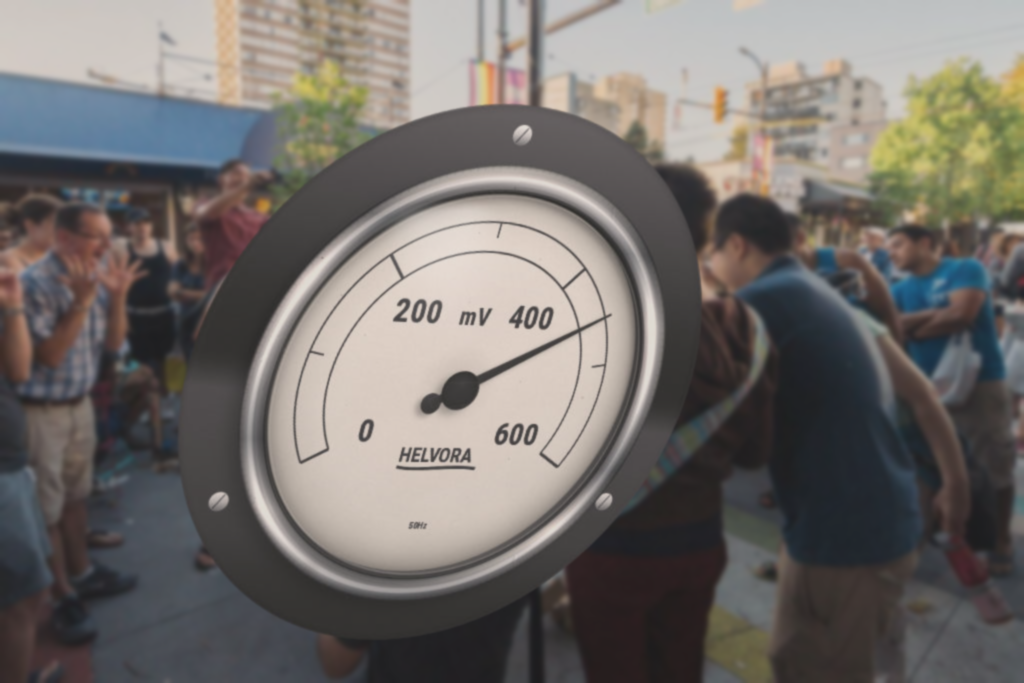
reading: mV 450
